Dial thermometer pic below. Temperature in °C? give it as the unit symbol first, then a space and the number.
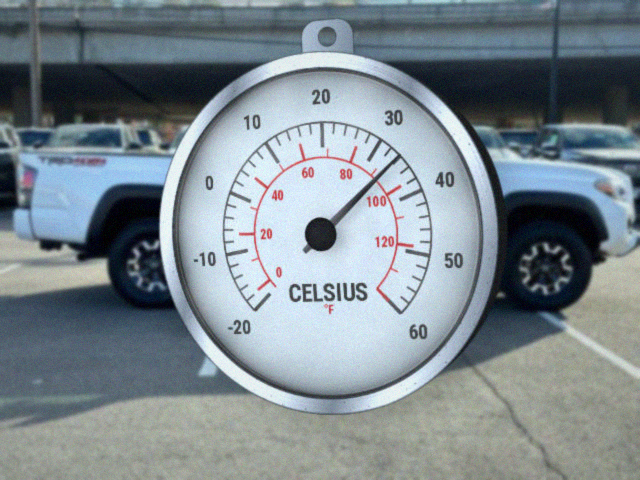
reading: °C 34
